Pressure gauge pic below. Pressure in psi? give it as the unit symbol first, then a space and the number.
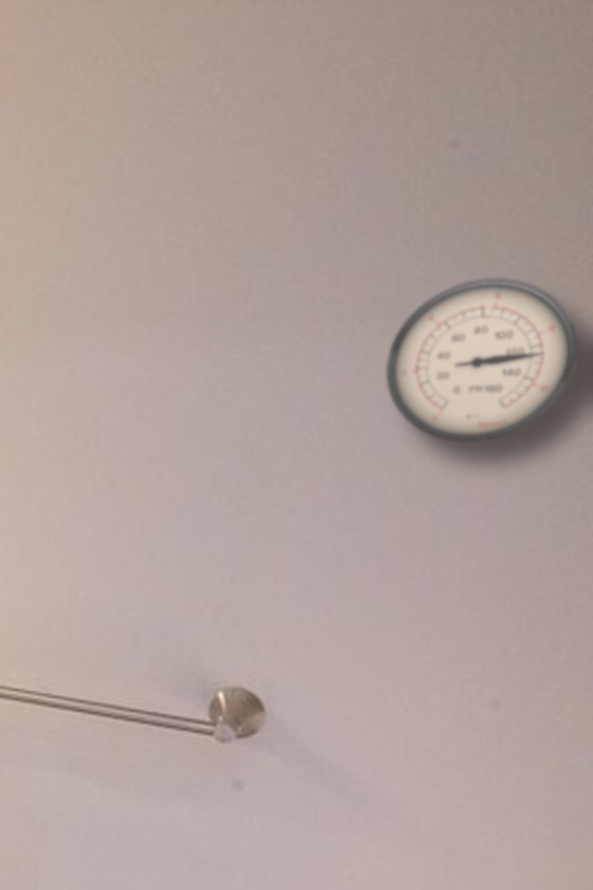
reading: psi 125
